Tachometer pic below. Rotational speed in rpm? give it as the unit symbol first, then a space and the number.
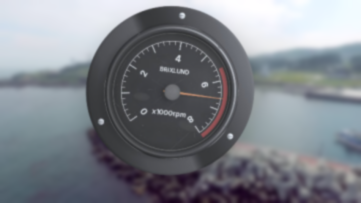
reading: rpm 6600
